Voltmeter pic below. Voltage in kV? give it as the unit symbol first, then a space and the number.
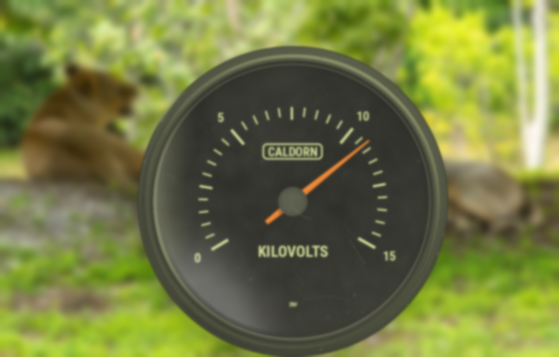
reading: kV 10.75
